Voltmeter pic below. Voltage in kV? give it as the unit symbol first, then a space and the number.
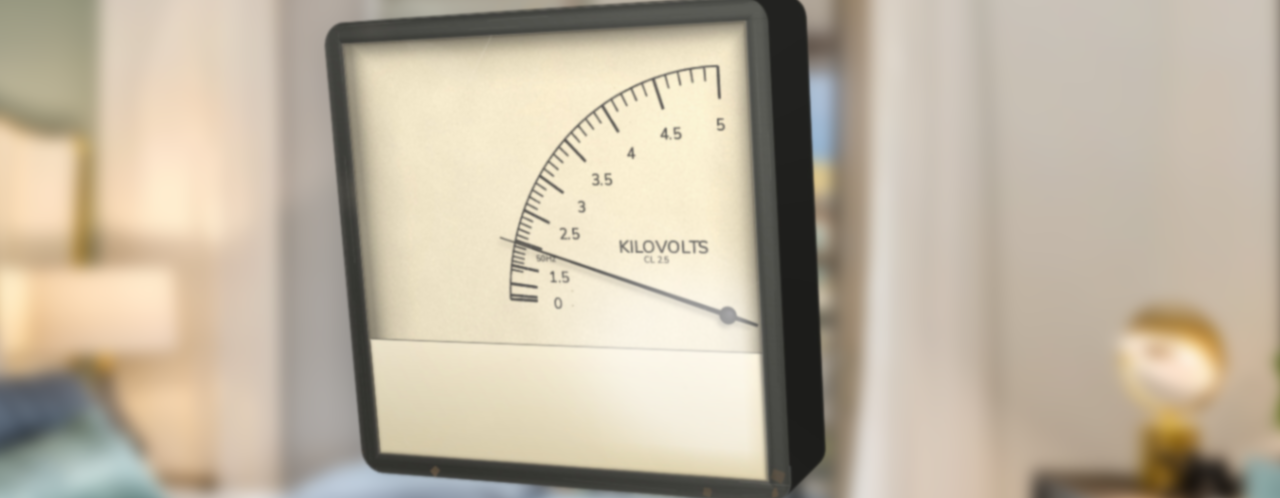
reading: kV 2
